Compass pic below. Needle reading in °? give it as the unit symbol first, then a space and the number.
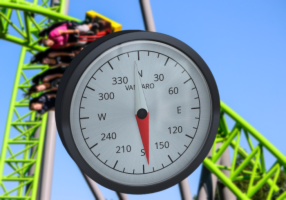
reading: ° 175
